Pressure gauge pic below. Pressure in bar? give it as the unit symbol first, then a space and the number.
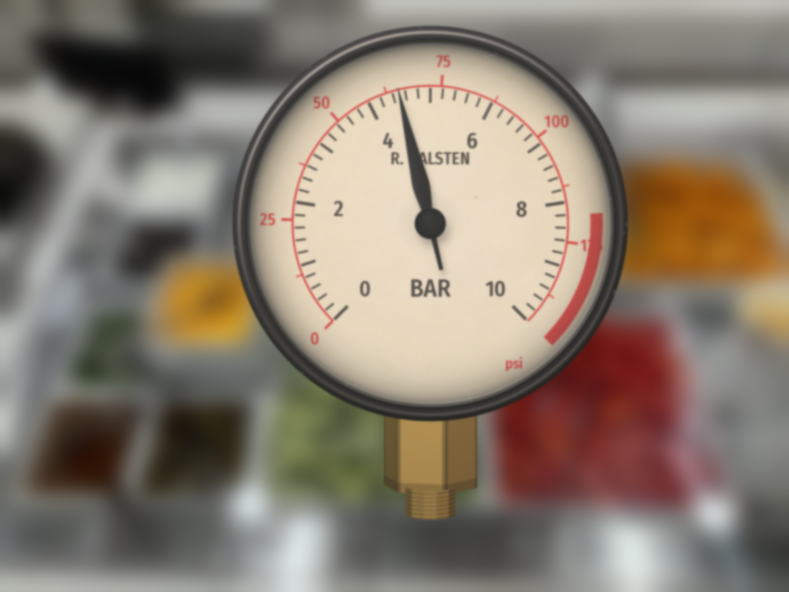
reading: bar 4.5
